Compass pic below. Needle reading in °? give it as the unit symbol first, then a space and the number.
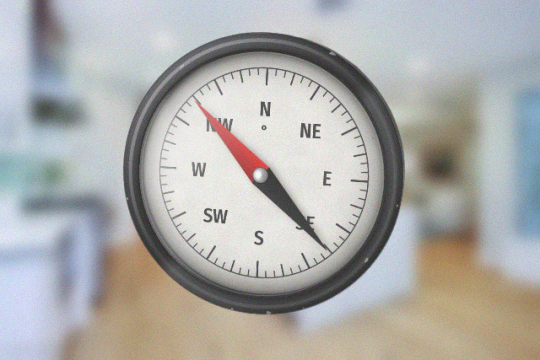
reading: ° 315
